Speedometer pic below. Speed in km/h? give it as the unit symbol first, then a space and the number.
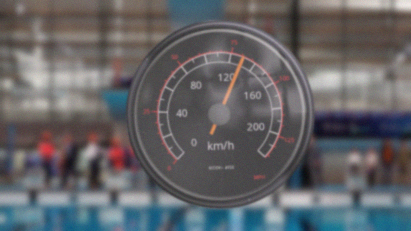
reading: km/h 130
